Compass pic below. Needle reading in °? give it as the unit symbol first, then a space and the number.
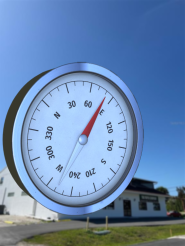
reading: ° 80
